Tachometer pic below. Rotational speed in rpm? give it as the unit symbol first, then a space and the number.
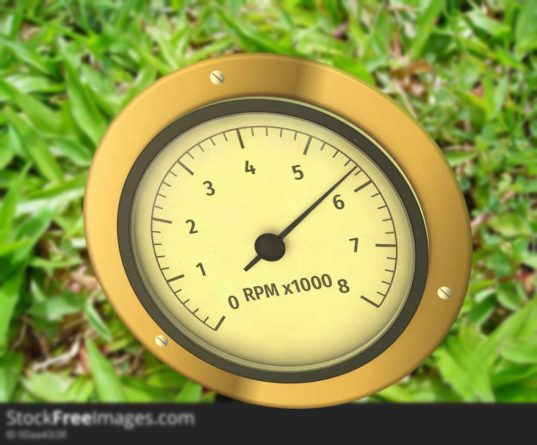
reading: rpm 5700
